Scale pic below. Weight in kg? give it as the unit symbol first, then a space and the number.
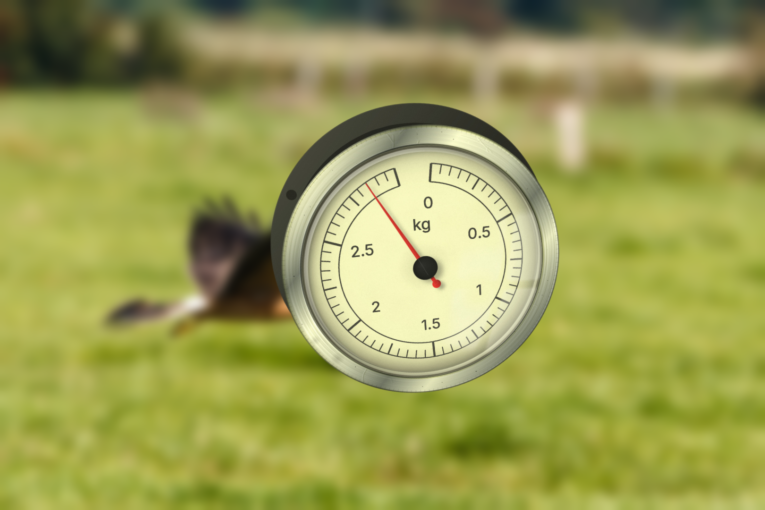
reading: kg 2.85
